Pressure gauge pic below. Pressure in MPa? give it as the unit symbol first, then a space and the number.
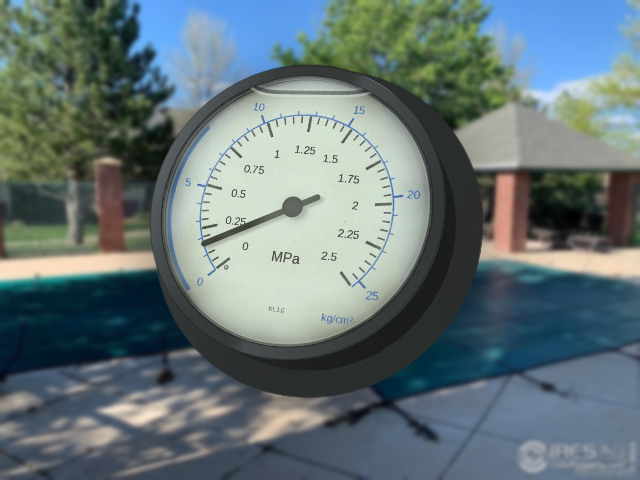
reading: MPa 0.15
